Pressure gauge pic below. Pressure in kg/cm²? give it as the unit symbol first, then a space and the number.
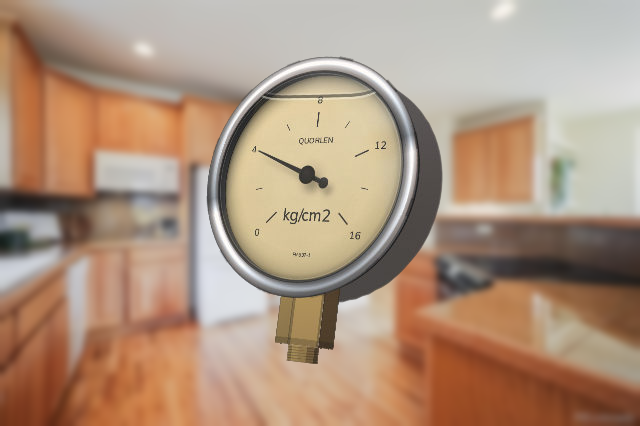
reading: kg/cm² 4
